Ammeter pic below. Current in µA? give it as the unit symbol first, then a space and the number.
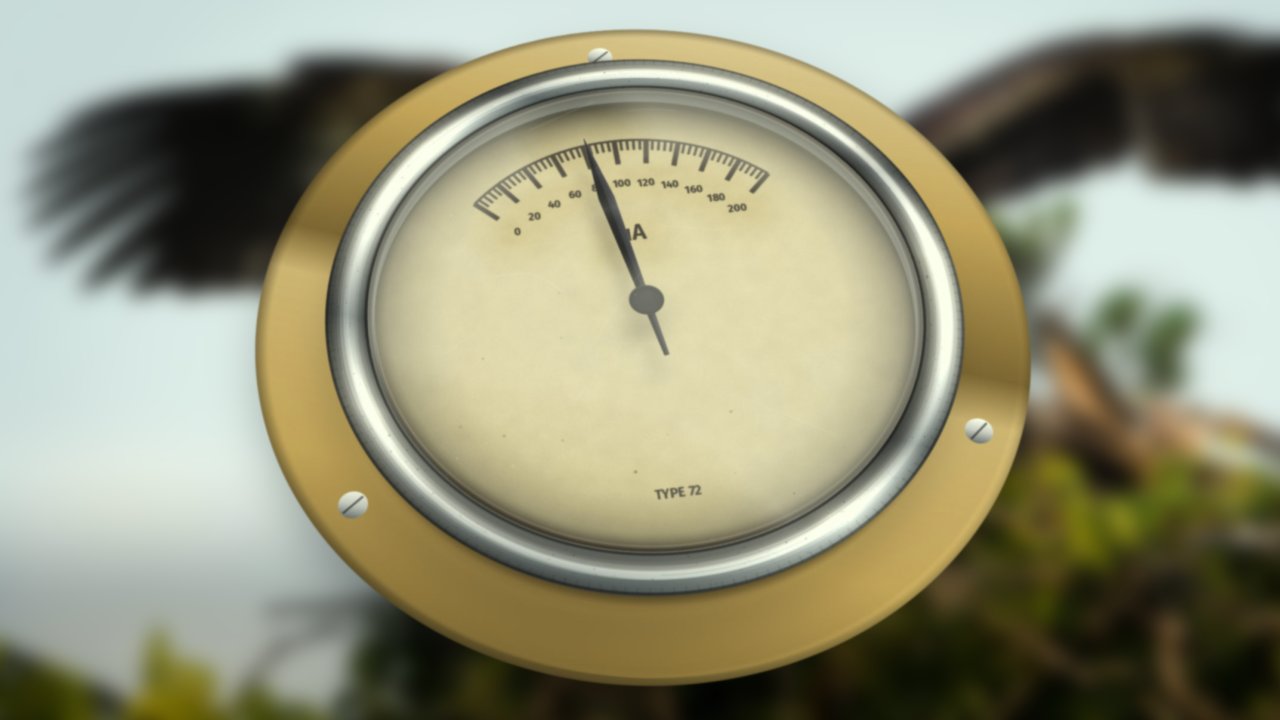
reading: µA 80
